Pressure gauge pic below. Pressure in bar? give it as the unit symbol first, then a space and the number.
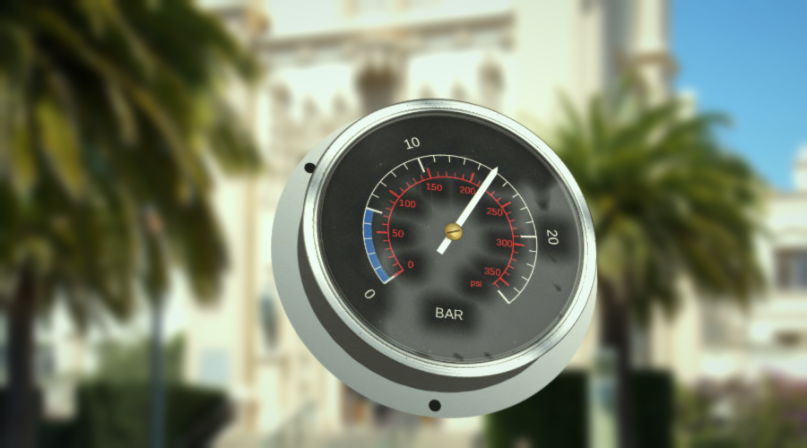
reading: bar 15
